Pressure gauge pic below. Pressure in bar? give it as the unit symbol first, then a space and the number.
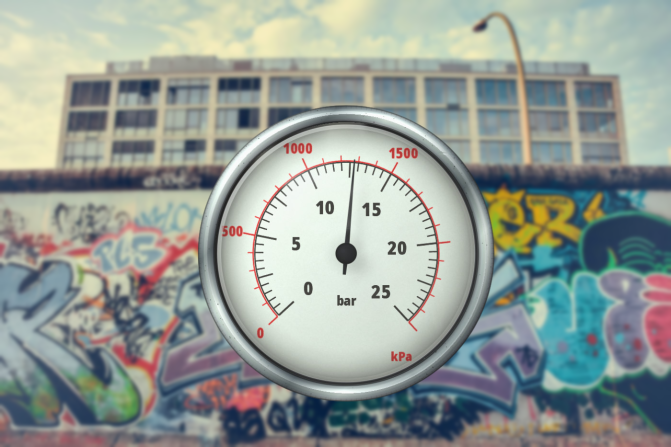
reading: bar 12.75
